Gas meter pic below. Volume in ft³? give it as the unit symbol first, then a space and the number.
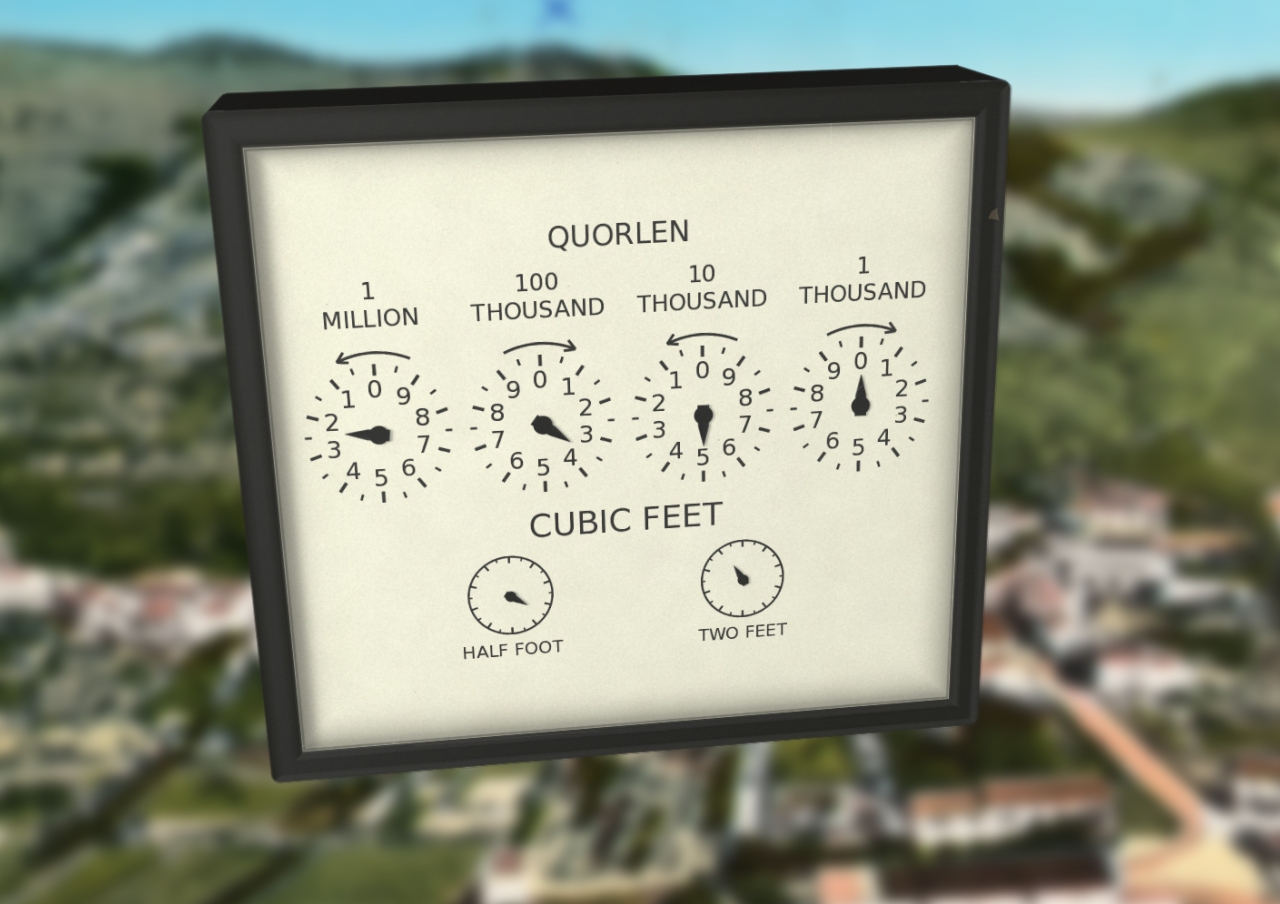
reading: ft³ 235000
